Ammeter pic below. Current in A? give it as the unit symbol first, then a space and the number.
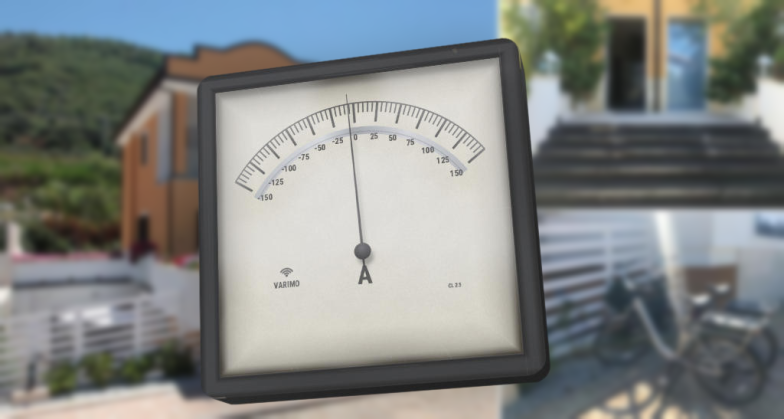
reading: A -5
